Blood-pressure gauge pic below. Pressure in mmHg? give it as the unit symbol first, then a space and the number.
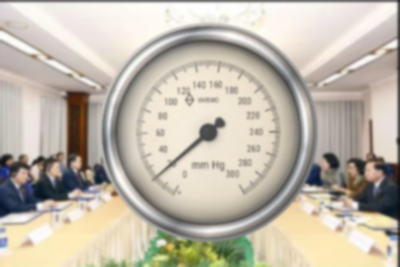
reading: mmHg 20
